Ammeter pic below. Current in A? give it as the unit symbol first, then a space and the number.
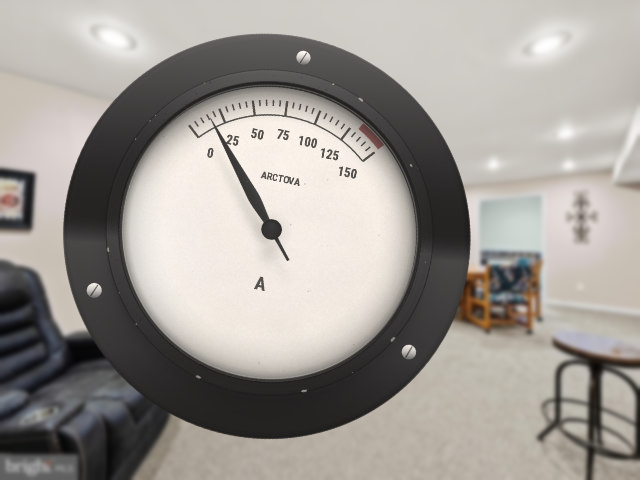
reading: A 15
